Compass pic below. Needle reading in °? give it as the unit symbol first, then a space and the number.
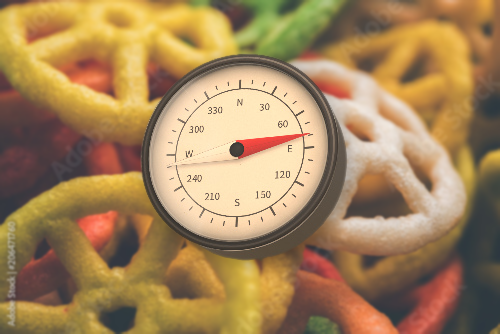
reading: ° 80
